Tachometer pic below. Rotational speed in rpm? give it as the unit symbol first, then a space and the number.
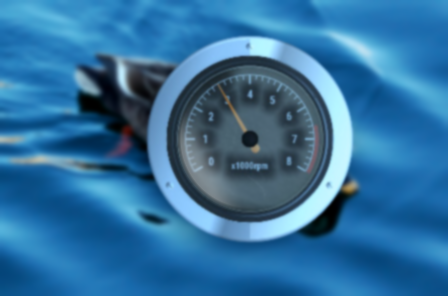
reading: rpm 3000
